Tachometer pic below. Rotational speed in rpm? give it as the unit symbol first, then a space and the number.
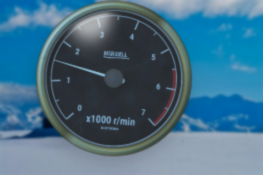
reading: rpm 1500
